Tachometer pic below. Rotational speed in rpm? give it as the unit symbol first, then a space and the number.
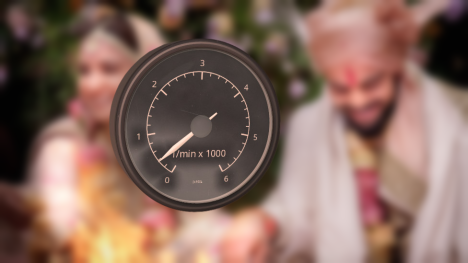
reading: rpm 400
